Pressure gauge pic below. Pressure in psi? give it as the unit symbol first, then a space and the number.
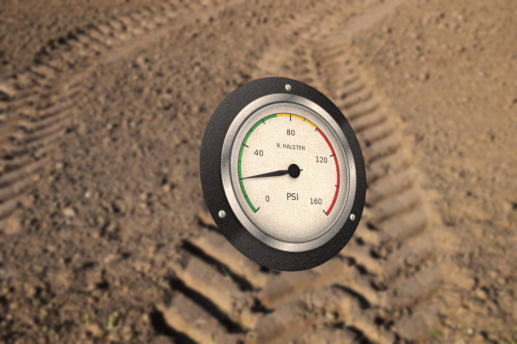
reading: psi 20
